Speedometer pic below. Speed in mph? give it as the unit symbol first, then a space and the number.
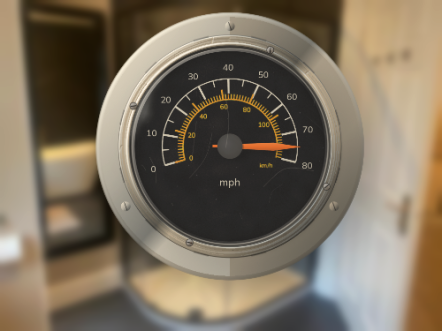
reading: mph 75
